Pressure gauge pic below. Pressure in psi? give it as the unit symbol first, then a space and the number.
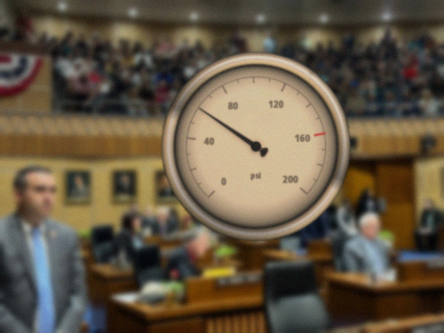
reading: psi 60
